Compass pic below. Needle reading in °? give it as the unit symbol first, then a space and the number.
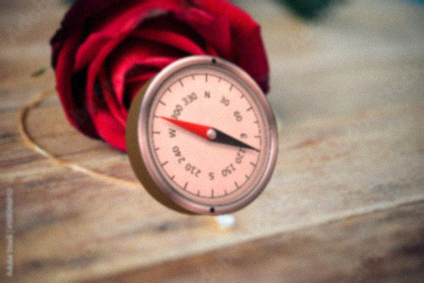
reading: ° 285
